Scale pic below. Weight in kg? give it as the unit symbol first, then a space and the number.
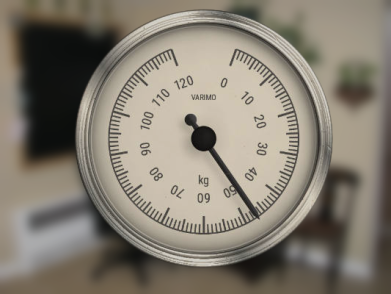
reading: kg 47
